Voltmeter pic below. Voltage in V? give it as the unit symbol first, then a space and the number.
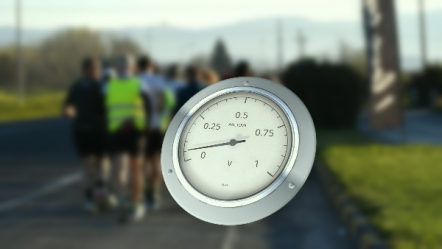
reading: V 0.05
